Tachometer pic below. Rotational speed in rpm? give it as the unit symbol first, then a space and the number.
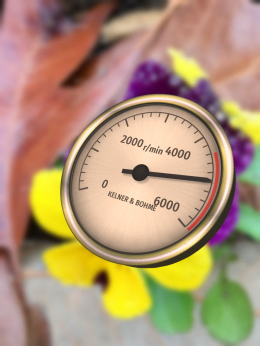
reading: rpm 5000
